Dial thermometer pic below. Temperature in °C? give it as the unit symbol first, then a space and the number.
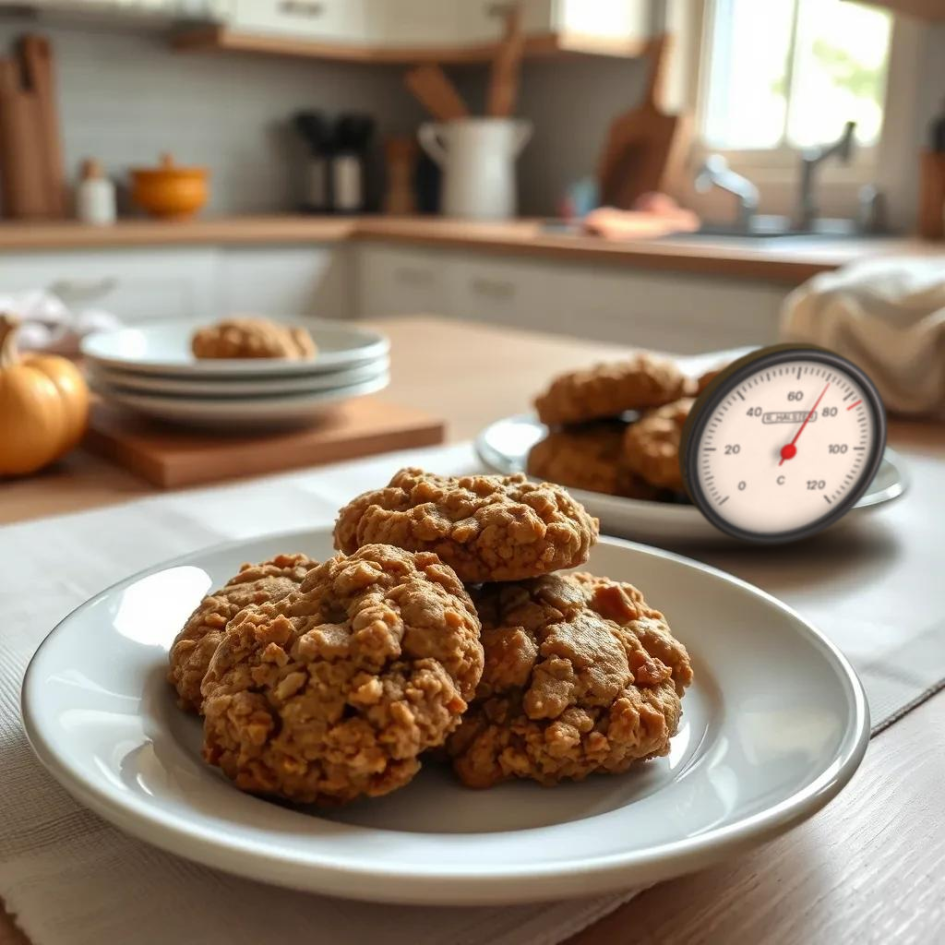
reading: °C 70
